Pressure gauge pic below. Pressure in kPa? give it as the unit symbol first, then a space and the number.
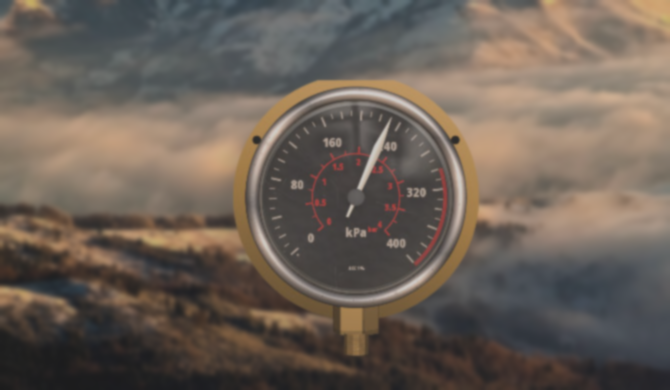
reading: kPa 230
